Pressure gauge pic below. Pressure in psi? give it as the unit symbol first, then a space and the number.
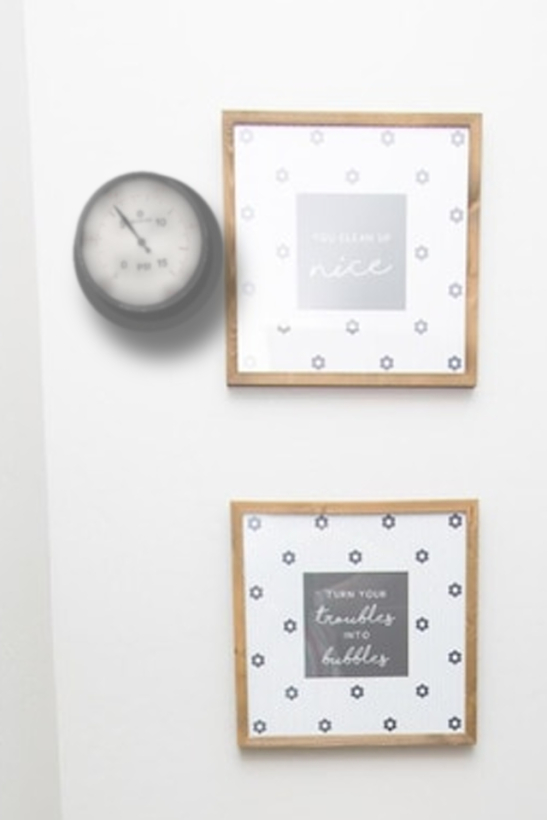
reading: psi 5.5
